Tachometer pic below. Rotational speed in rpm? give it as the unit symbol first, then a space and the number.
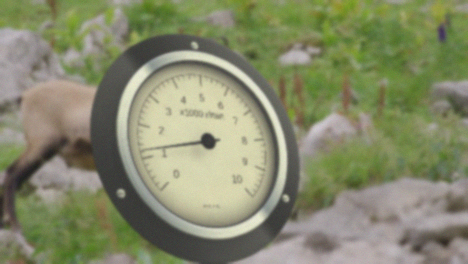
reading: rpm 1200
